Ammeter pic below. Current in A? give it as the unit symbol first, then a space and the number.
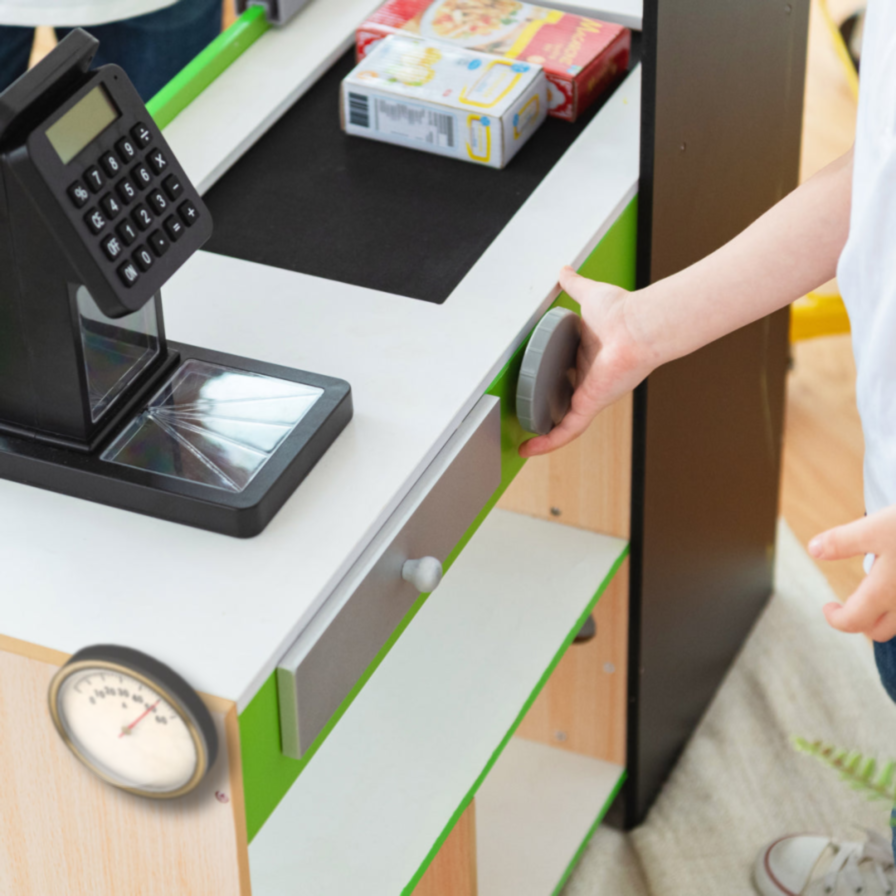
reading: A 50
